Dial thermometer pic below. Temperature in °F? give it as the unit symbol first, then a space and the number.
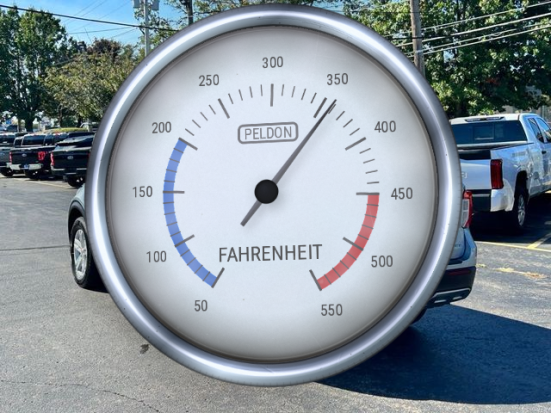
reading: °F 360
